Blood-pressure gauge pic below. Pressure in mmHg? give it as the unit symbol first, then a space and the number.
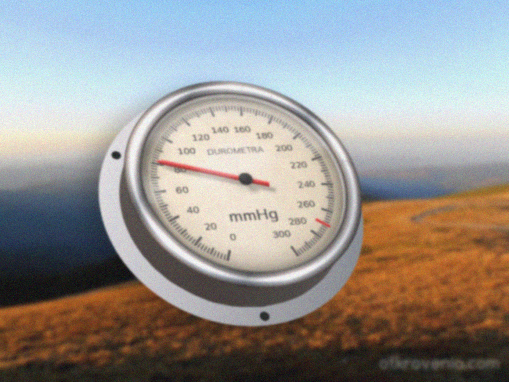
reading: mmHg 80
